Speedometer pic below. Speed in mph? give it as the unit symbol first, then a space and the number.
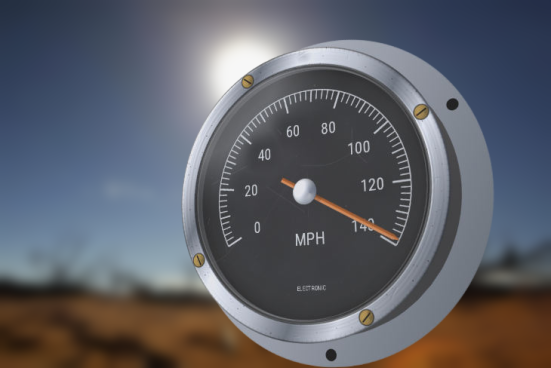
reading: mph 138
